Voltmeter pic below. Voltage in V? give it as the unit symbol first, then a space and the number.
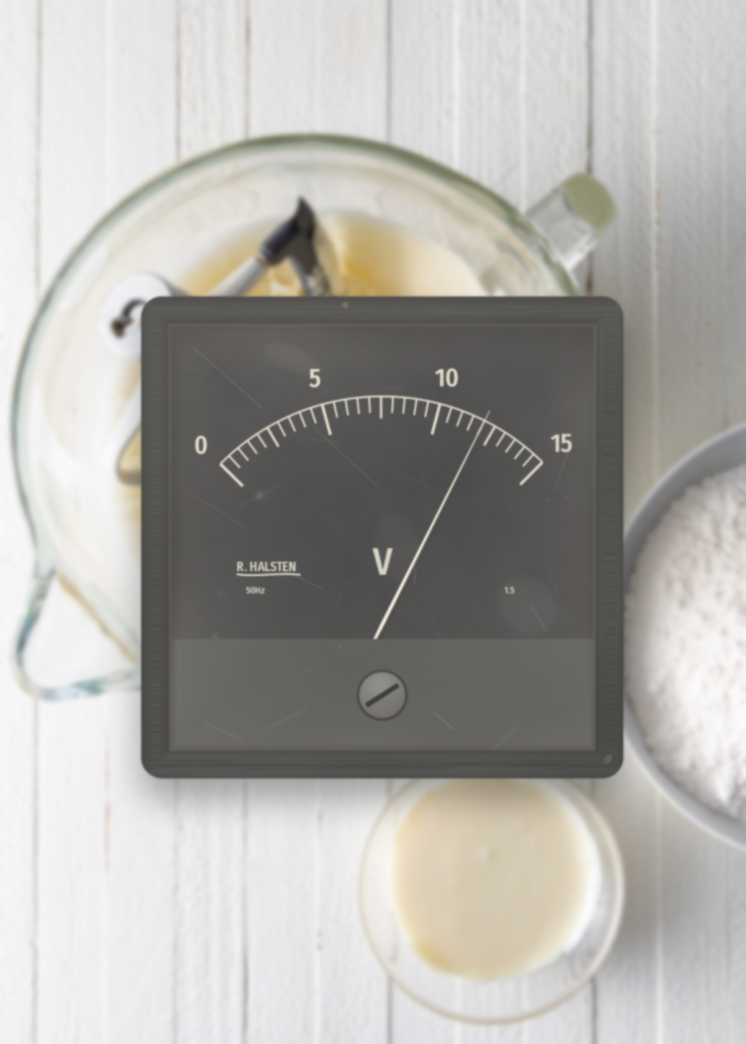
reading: V 12
